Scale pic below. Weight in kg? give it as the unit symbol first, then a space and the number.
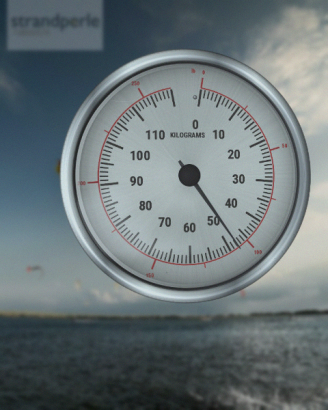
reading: kg 48
